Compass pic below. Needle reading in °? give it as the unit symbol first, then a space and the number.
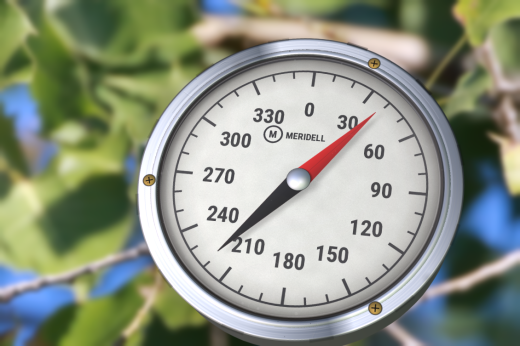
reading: ° 40
